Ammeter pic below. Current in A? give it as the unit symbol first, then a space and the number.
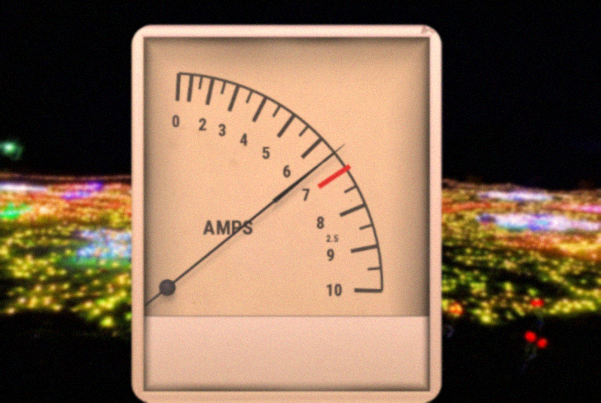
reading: A 6.5
